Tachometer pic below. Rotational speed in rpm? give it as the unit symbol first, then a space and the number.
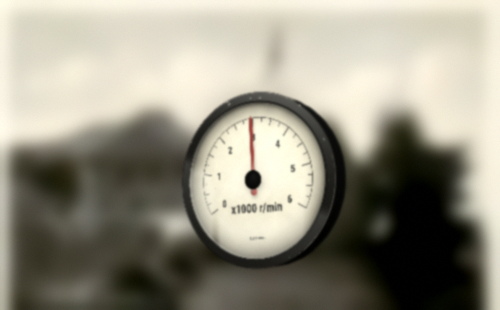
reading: rpm 3000
